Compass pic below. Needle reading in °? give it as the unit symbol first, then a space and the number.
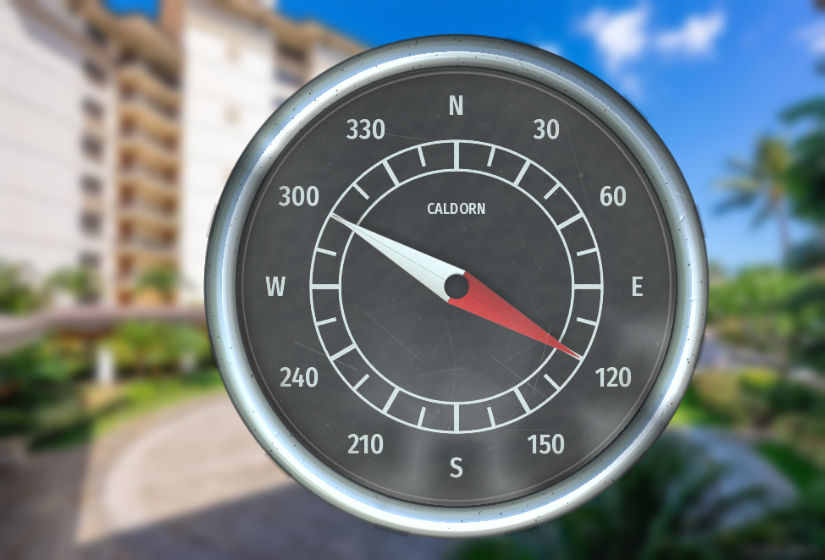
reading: ° 120
